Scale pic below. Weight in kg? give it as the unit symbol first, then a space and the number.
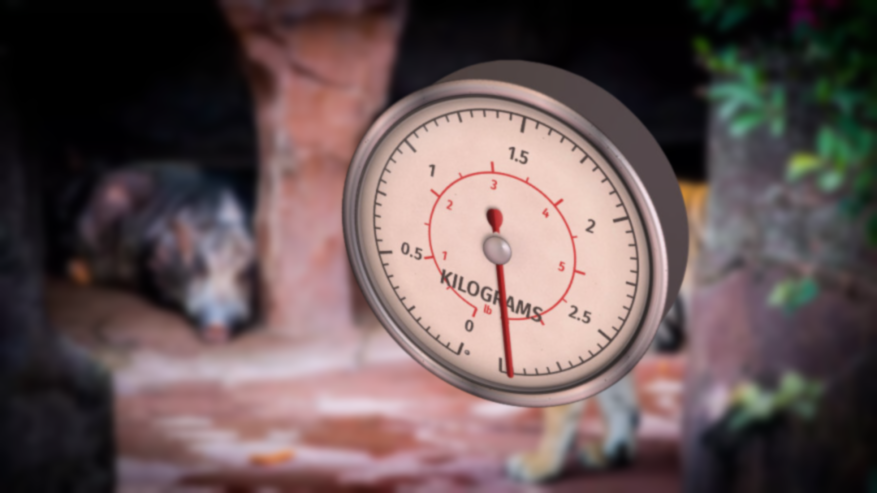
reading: kg 2.95
